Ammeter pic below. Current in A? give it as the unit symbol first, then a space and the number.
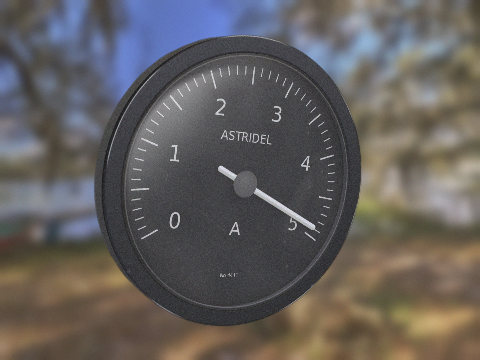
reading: A 4.9
